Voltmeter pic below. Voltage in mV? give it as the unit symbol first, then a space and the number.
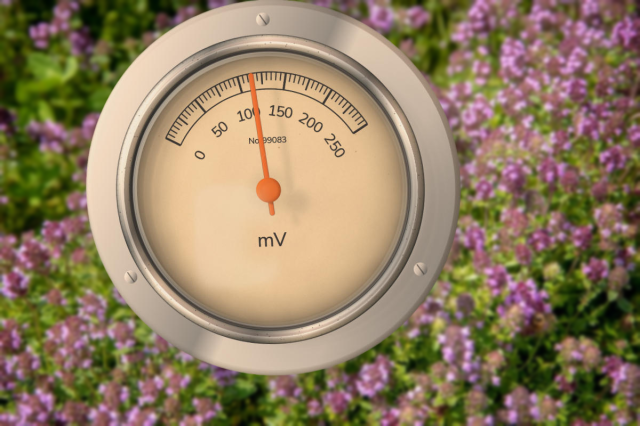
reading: mV 115
